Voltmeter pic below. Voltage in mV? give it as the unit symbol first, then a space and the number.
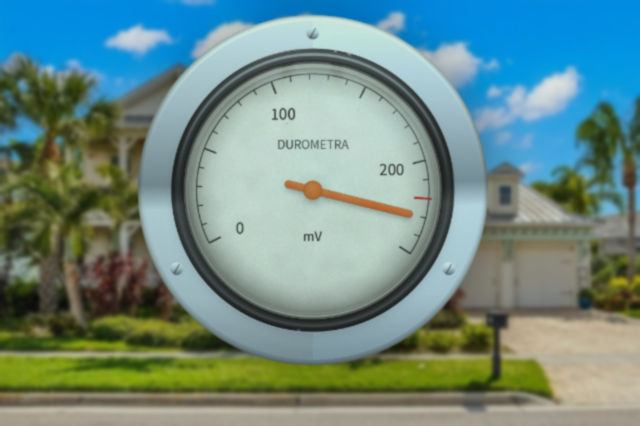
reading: mV 230
